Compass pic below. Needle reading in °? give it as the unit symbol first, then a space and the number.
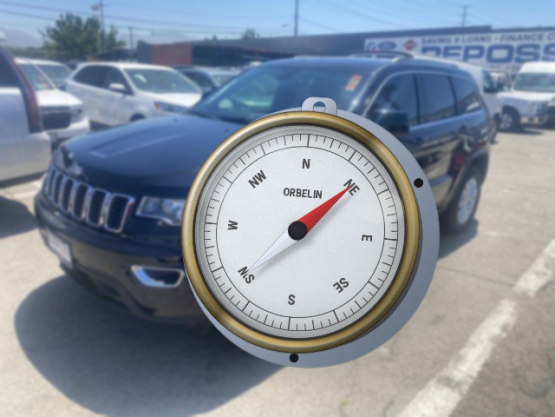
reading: ° 45
